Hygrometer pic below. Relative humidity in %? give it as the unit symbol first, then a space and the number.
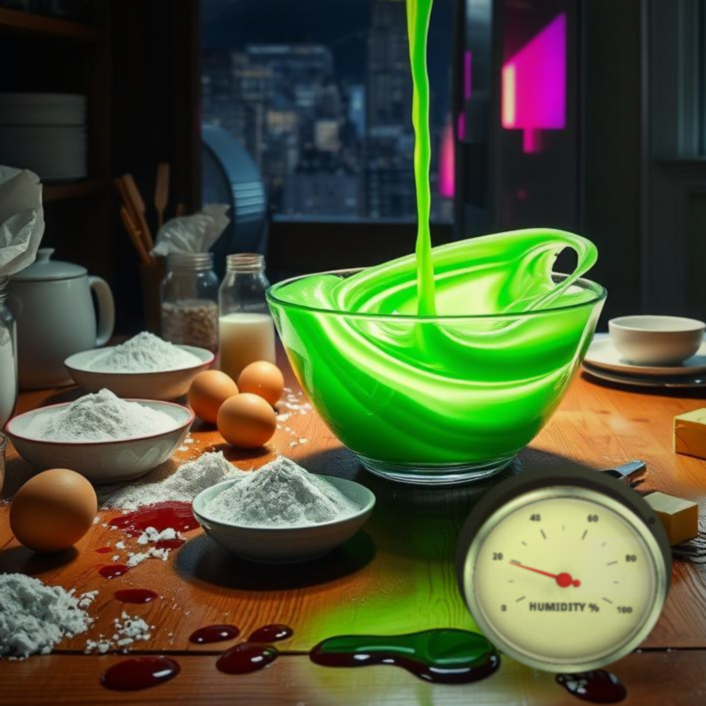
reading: % 20
